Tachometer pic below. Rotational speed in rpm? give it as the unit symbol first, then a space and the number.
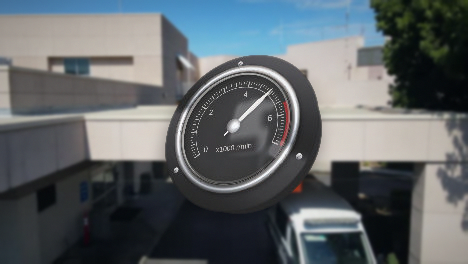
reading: rpm 5000
